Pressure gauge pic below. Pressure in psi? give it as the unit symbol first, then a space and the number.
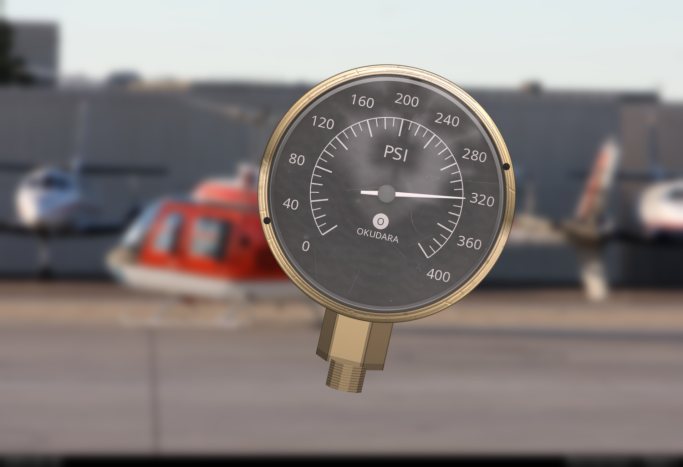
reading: psi 320
